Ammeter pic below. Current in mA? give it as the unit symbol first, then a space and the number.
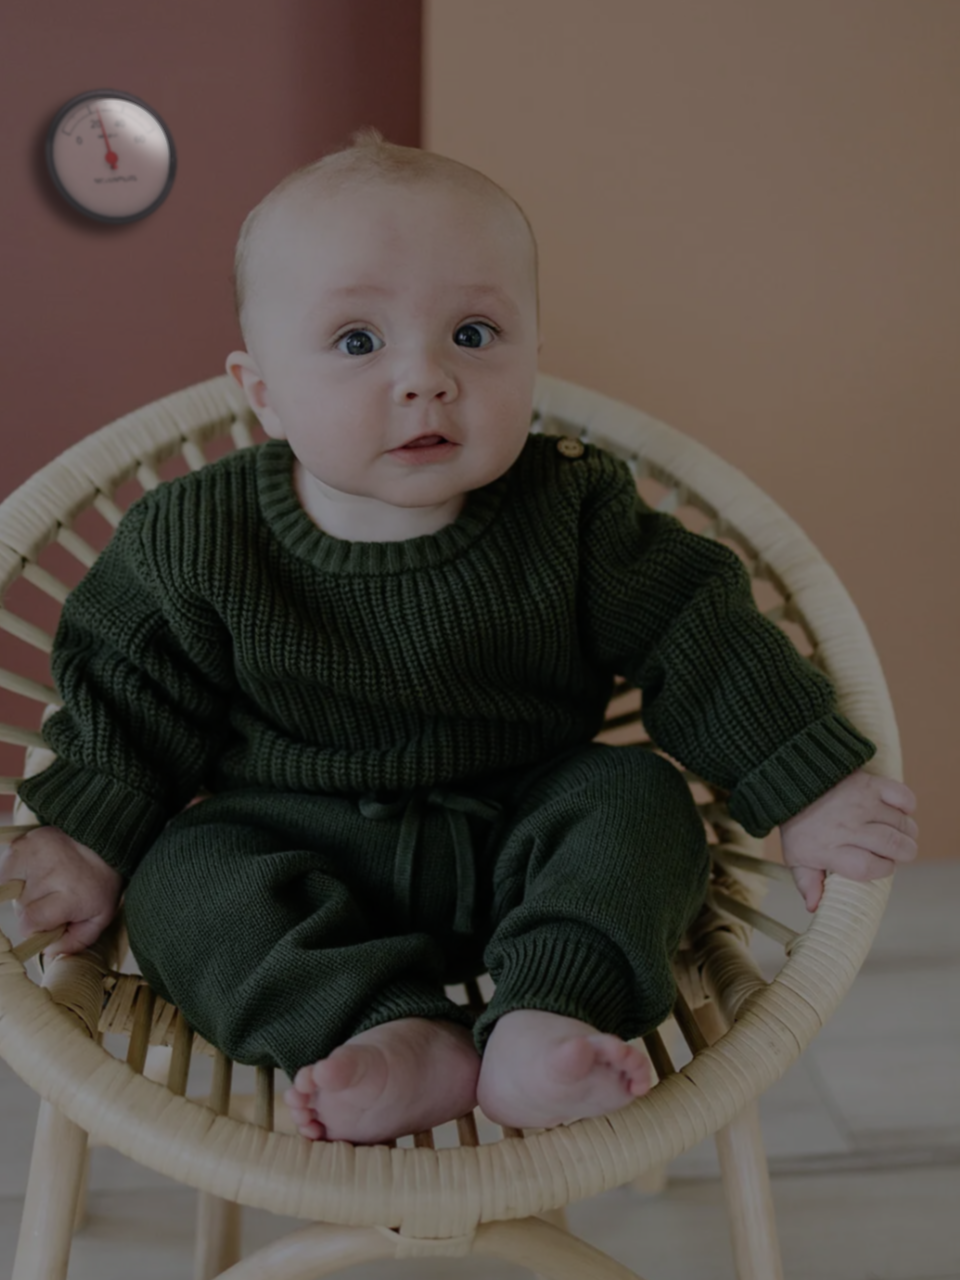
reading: mA 25
